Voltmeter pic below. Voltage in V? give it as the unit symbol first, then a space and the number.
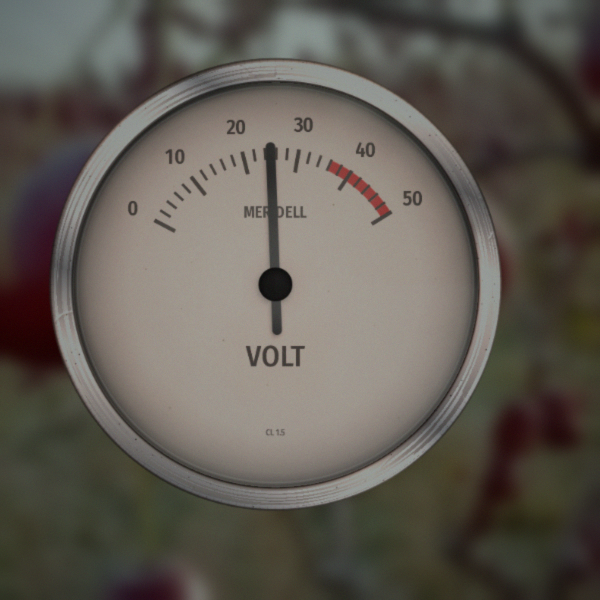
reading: V 25
